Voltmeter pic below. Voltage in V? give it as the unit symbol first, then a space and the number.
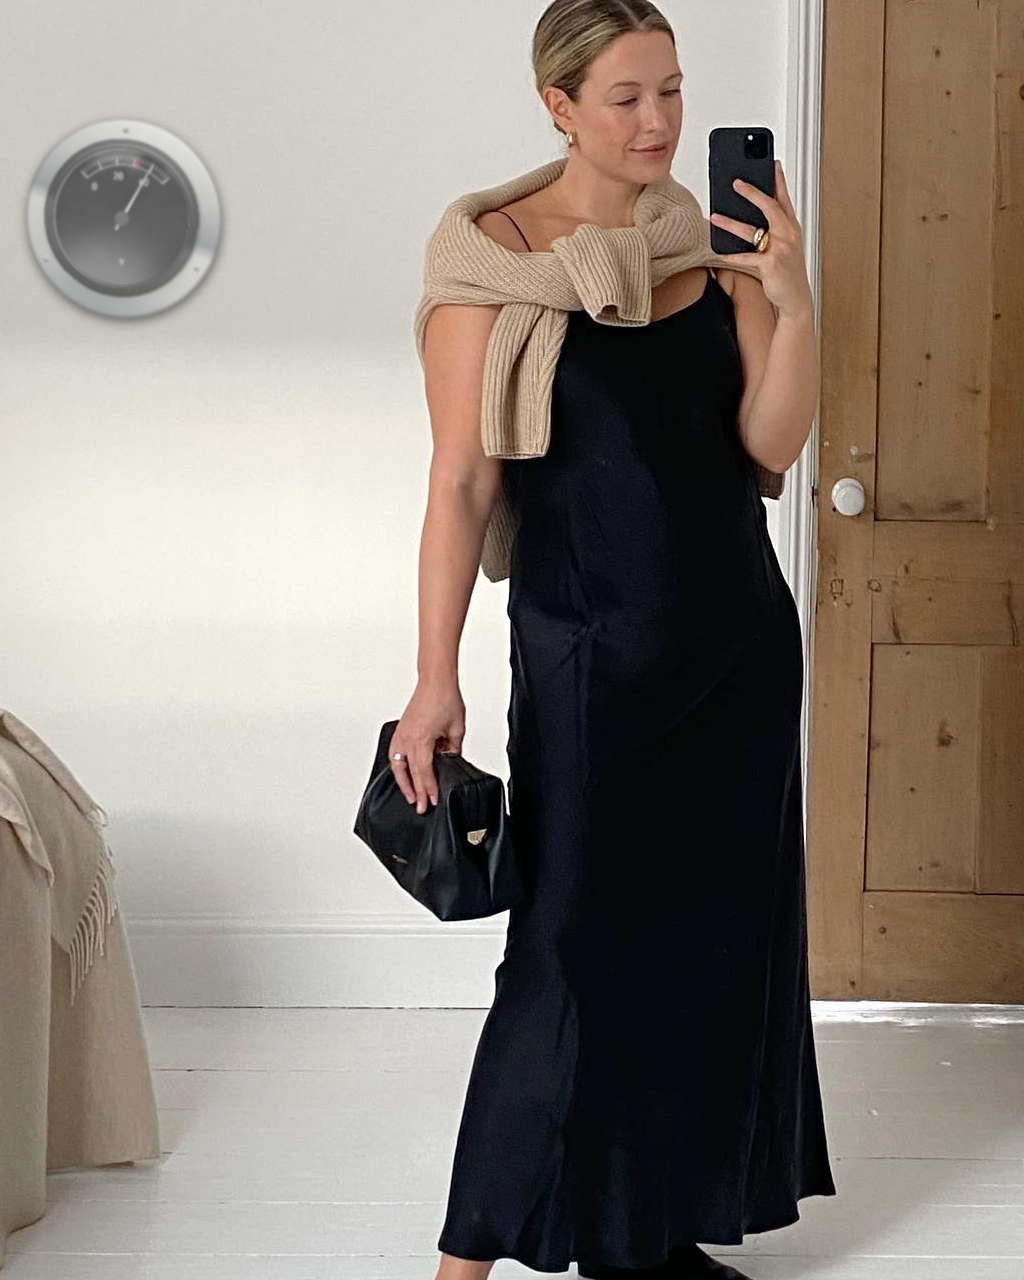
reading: V 40
